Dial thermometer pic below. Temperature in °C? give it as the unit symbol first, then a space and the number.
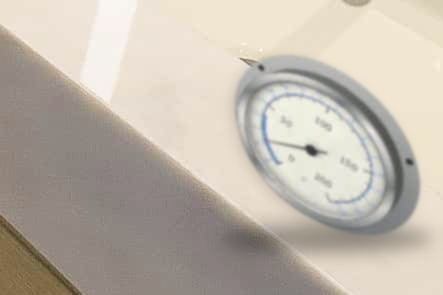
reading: °C 20
